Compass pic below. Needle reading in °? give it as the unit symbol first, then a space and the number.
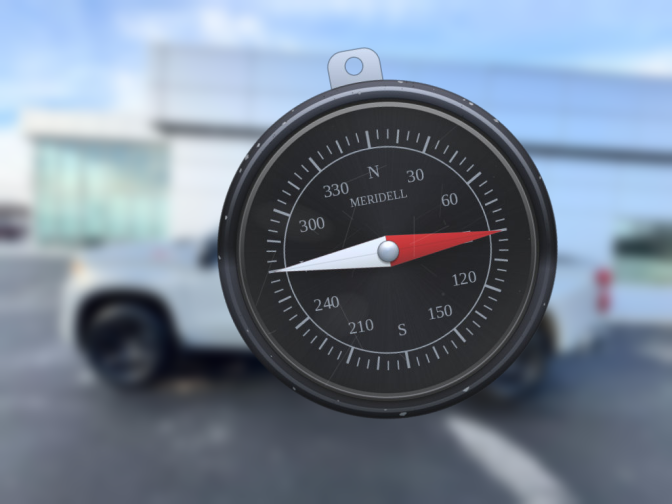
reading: ° 90
